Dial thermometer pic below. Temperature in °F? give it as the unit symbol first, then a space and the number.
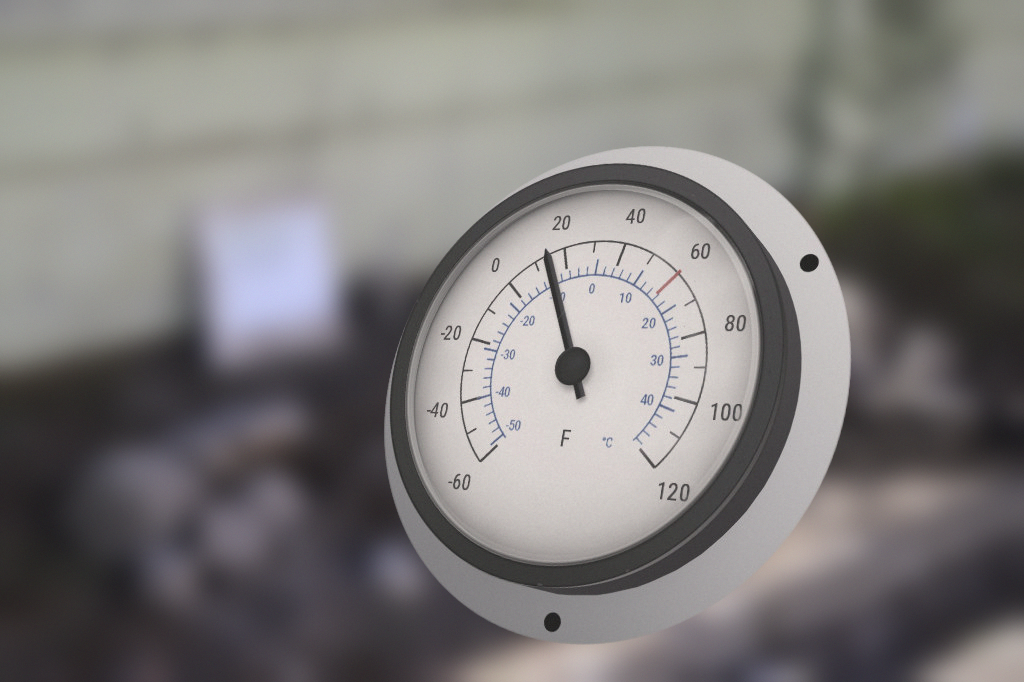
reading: °F 15
